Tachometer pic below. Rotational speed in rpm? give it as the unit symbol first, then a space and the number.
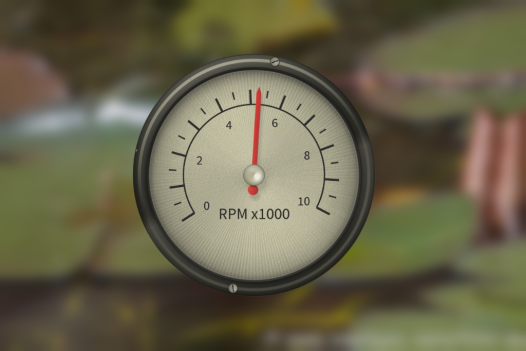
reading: rpm 5250
